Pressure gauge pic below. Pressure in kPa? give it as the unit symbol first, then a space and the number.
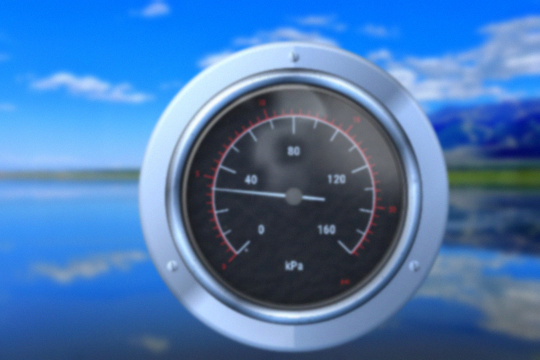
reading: kPa 30
